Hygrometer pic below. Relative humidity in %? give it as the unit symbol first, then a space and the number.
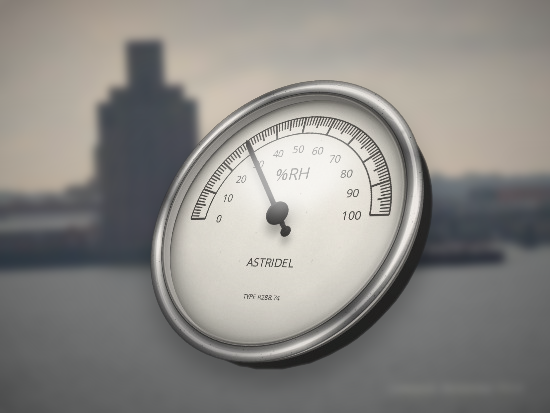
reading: % 30
